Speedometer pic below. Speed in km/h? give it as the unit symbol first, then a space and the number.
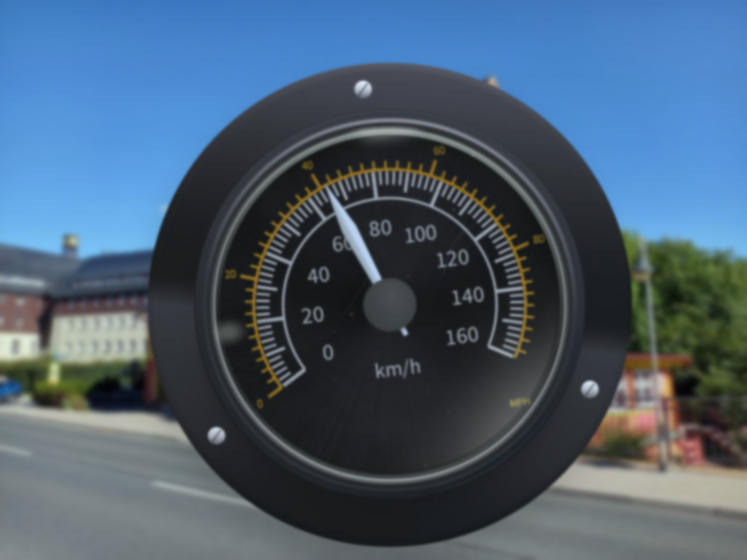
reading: km/h 66
